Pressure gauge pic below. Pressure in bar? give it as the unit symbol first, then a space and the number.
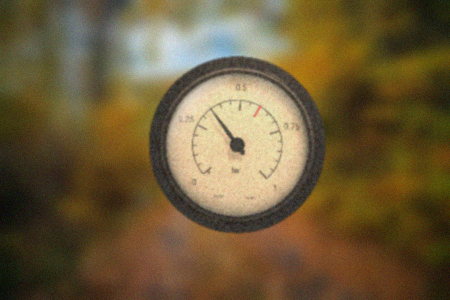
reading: bar 0.35
